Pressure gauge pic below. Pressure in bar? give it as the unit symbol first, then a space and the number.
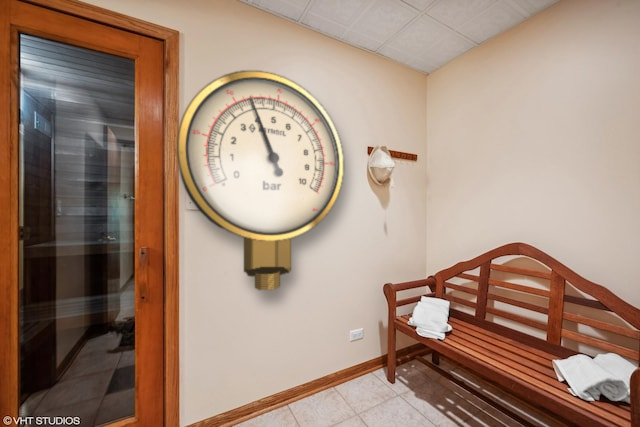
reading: bar 4
